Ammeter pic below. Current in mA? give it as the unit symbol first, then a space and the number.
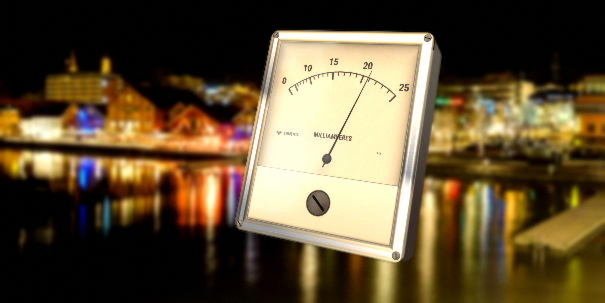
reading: mA 21
